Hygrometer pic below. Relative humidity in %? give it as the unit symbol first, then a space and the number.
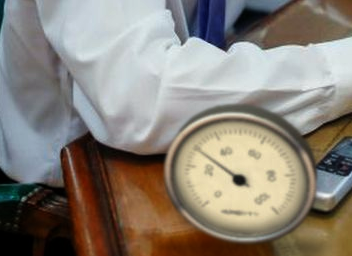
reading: % 30
